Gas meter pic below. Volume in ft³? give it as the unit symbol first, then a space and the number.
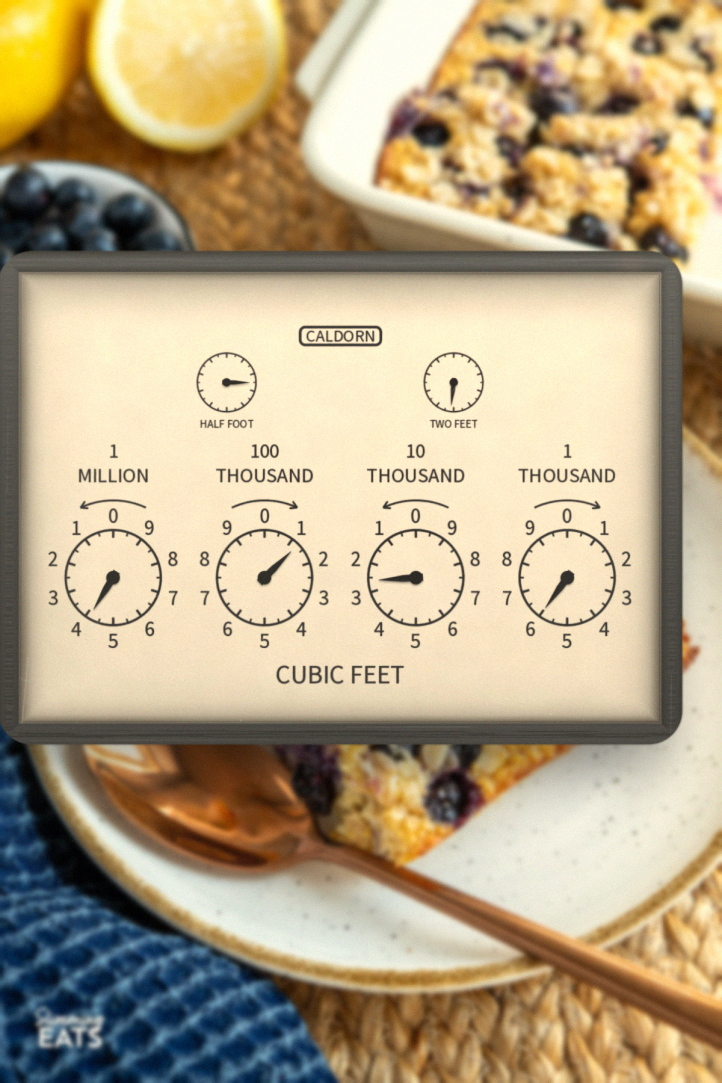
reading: ft³ 412600
